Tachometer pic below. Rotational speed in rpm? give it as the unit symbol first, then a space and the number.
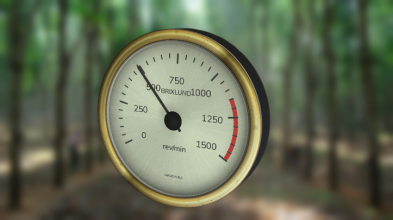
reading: rpm 500
